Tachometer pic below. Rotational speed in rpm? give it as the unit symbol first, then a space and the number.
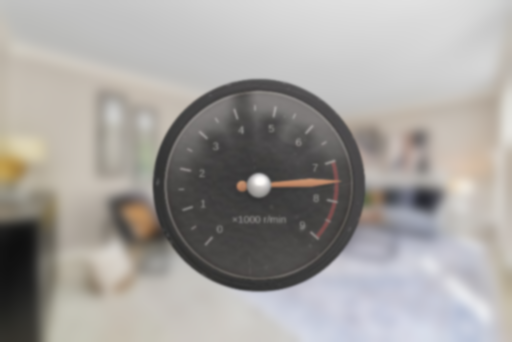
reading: rpm 7500
